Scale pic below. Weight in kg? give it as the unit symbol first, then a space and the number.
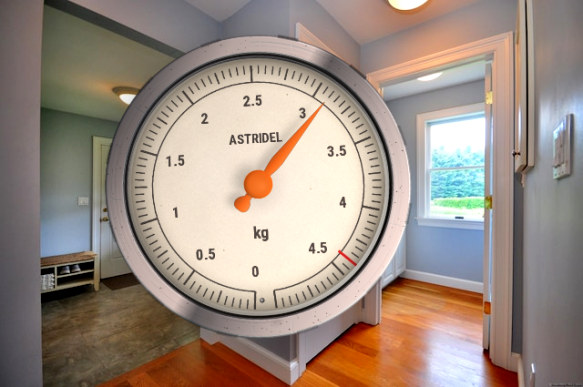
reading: kg 3.1
